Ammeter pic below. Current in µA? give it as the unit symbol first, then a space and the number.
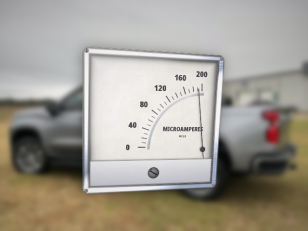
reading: µA 190
